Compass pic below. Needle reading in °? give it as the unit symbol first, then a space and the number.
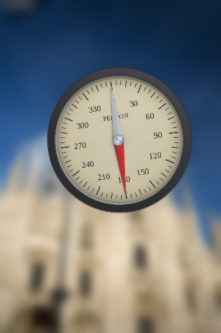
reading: ° 180
